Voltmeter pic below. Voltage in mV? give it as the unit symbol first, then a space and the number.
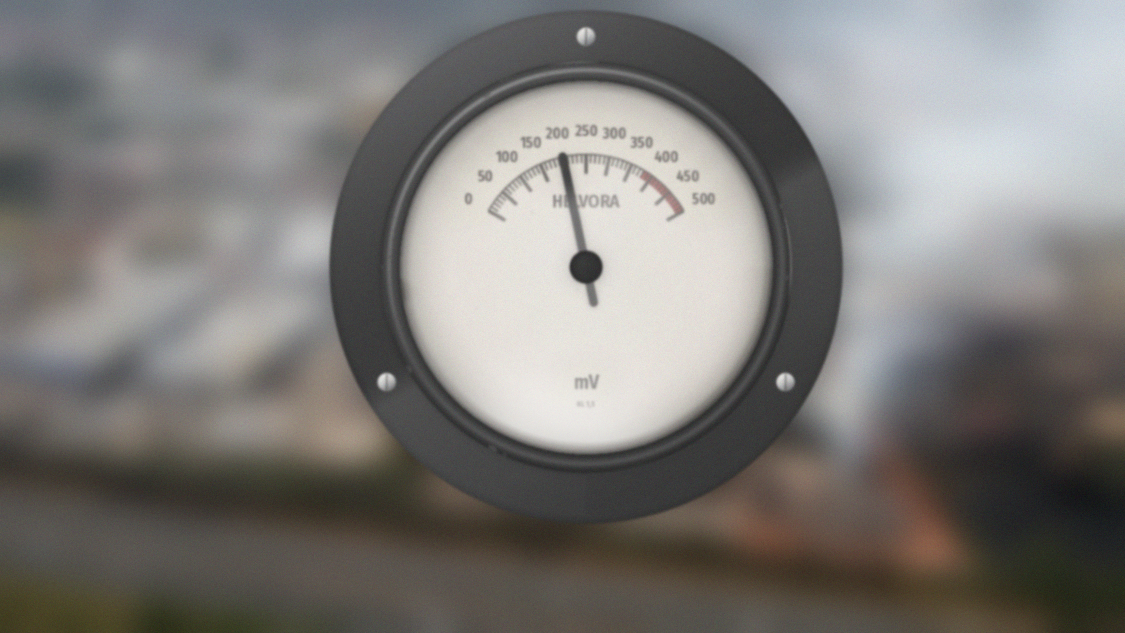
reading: mV 200
